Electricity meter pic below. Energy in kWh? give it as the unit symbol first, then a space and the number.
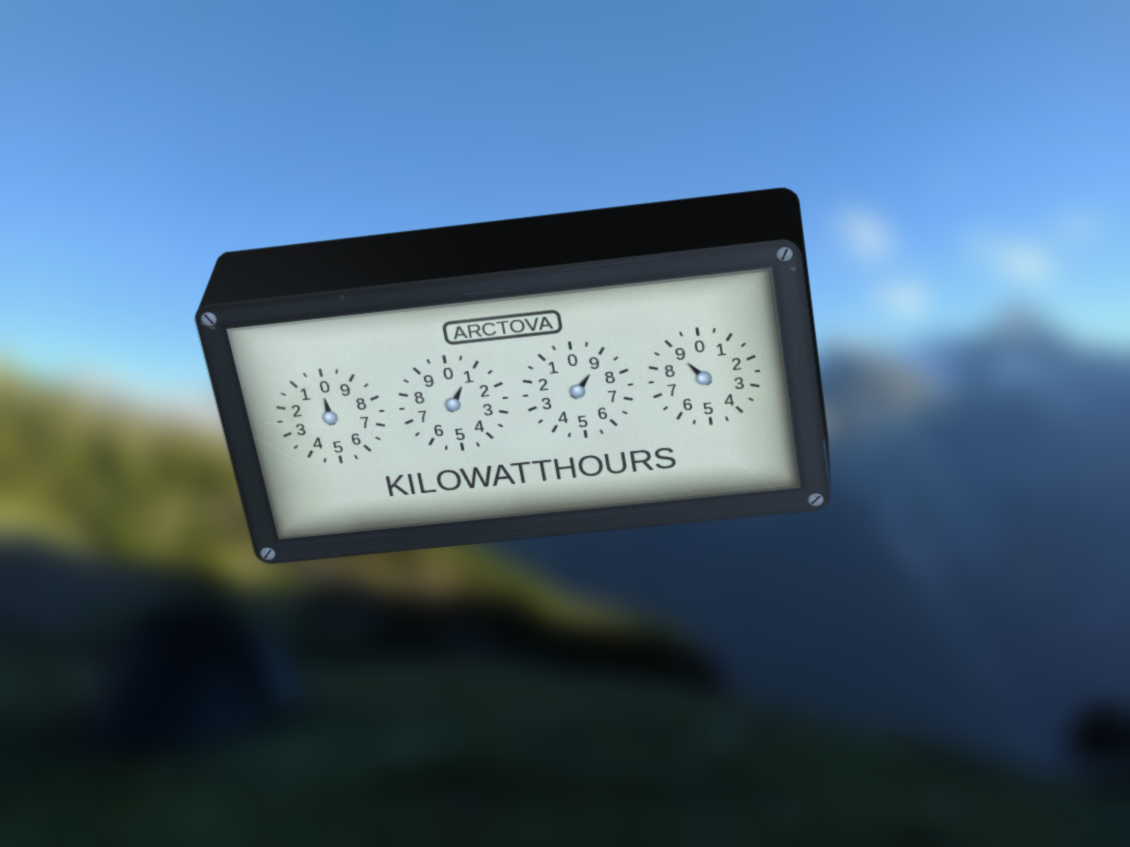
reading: kWh 89
